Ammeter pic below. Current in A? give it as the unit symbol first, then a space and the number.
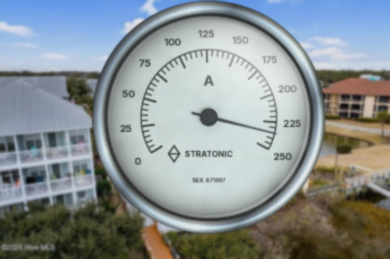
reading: A 235
